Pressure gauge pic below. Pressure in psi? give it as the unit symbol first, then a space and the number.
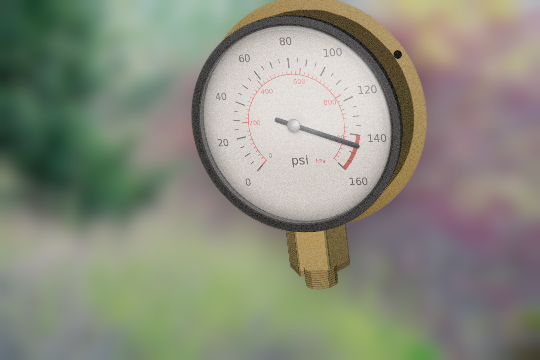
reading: psi 145
